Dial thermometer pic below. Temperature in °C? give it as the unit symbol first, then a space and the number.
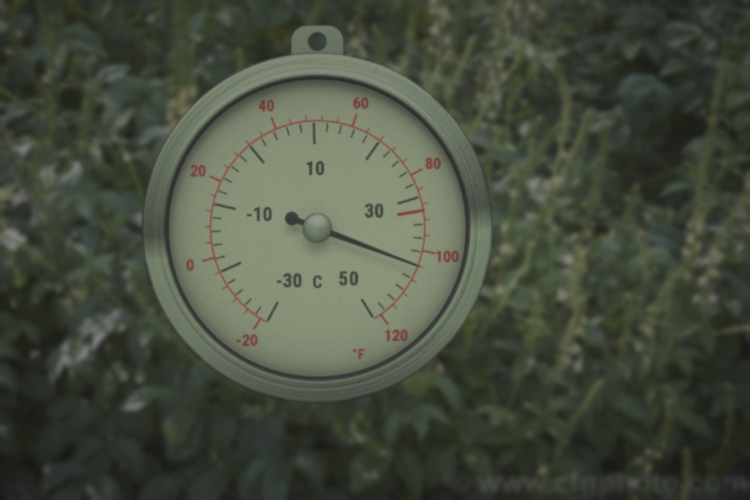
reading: °C 40
